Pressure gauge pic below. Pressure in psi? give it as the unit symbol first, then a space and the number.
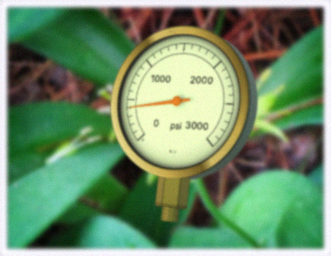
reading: psi 400
